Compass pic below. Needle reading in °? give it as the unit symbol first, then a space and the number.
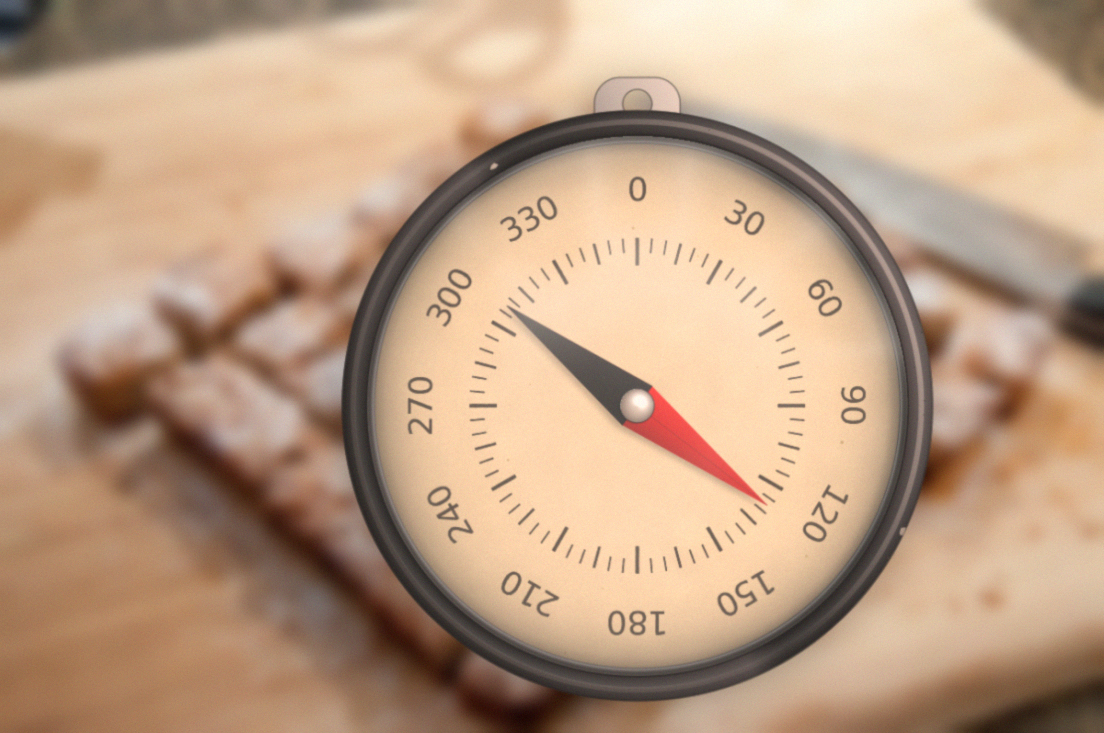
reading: ° 127.5
